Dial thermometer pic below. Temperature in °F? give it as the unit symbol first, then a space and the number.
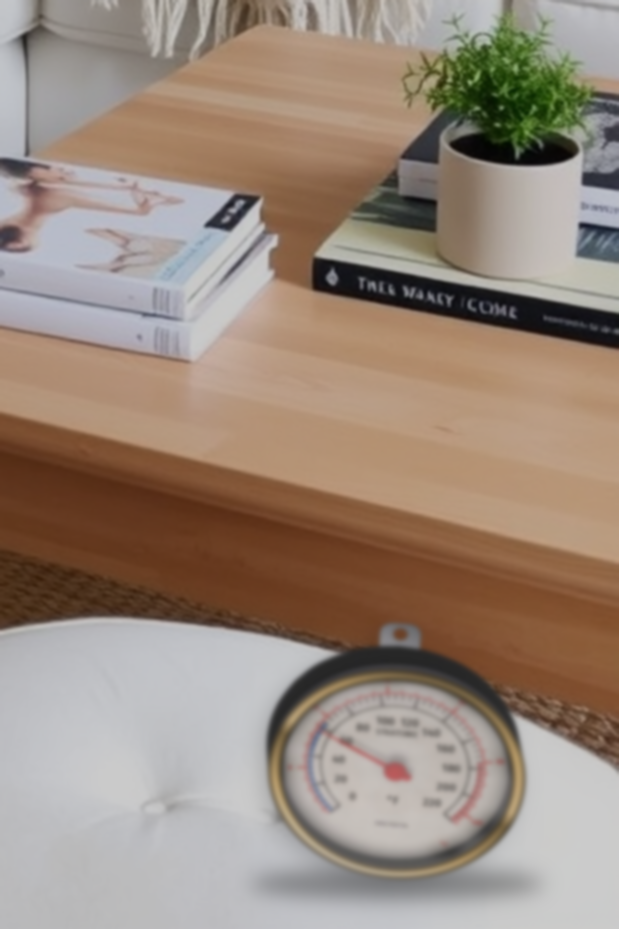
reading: °F 60
